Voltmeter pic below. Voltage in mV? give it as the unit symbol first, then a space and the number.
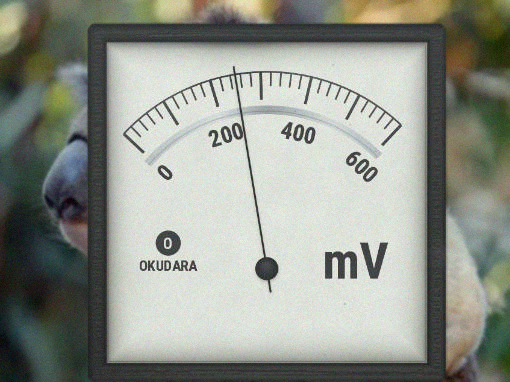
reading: mV 250
